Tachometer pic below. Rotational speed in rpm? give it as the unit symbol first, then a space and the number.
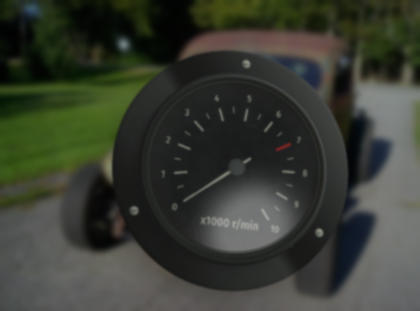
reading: rpm 0
